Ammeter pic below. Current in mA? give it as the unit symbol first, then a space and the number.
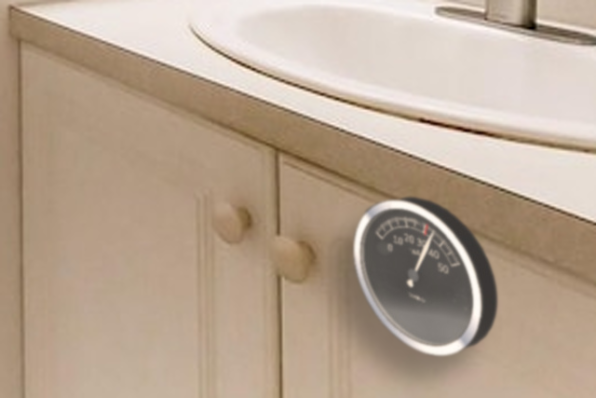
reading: mA 35
